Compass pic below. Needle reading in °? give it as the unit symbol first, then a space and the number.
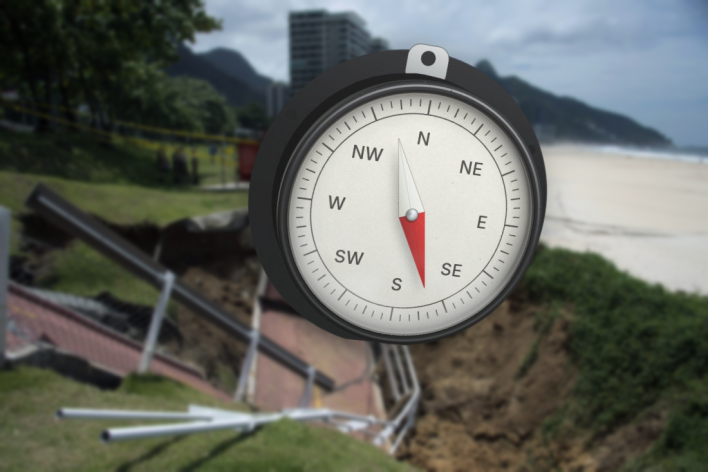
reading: ° 160
